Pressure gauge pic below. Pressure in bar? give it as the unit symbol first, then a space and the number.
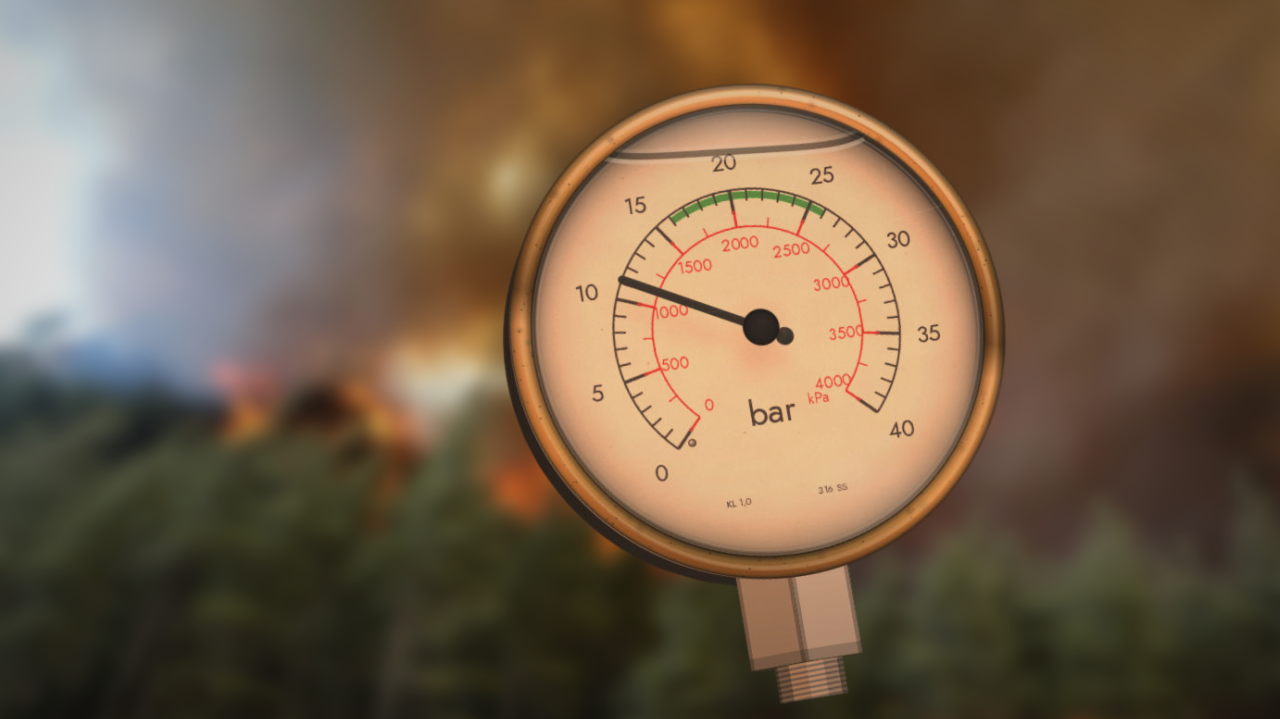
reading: bar 11
